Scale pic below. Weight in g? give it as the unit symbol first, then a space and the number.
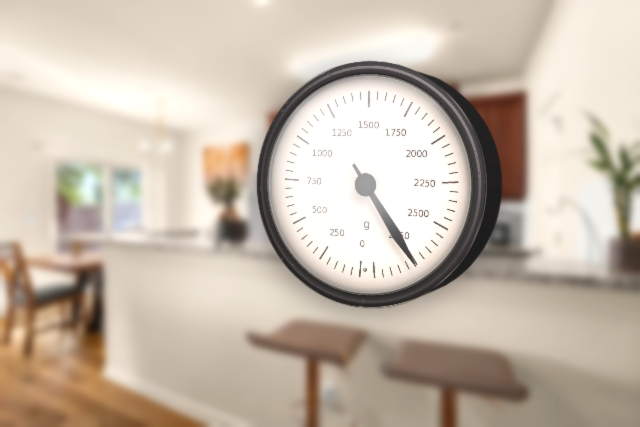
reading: g 2750
